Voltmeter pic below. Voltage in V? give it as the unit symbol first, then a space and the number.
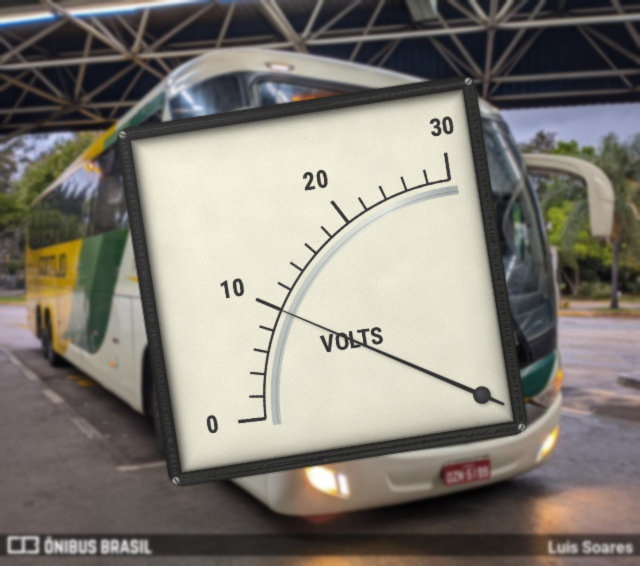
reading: V 10
